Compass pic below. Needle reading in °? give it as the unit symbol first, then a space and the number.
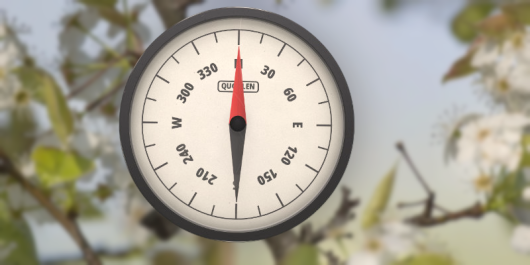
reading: ° 0
